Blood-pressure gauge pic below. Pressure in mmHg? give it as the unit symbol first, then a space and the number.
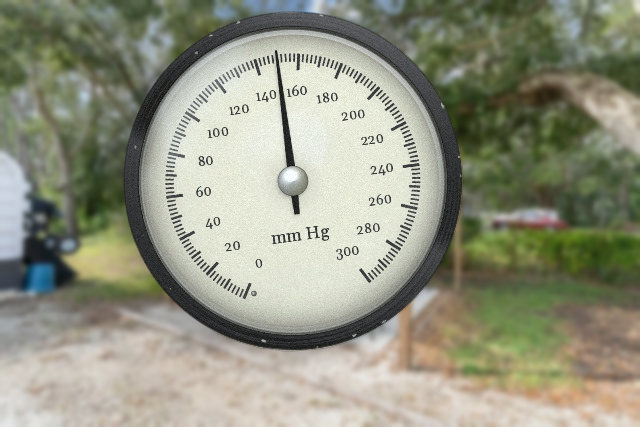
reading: mmHg 150
